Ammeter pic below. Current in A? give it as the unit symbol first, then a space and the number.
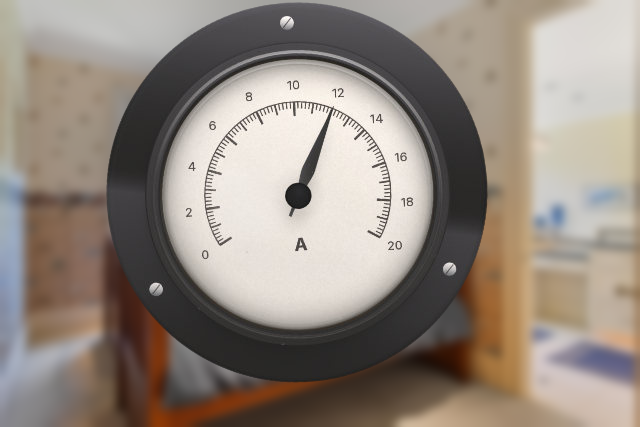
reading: A 12
